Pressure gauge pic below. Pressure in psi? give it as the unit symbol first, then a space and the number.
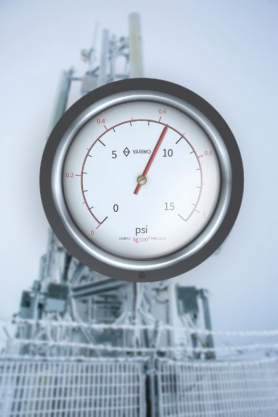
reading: psi 9
